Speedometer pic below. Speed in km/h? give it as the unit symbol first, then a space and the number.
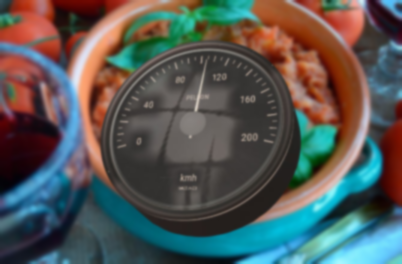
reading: km/h 105
